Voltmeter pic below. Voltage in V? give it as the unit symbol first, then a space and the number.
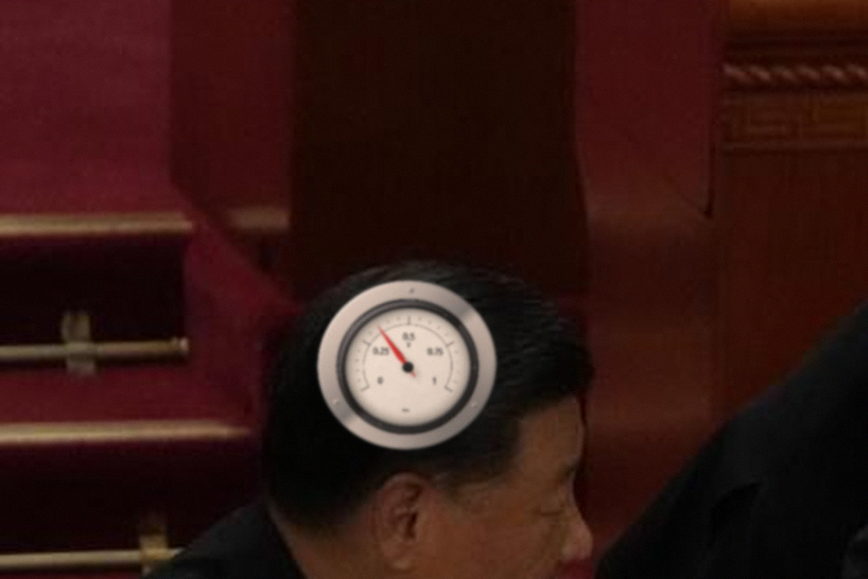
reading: V 0.35
